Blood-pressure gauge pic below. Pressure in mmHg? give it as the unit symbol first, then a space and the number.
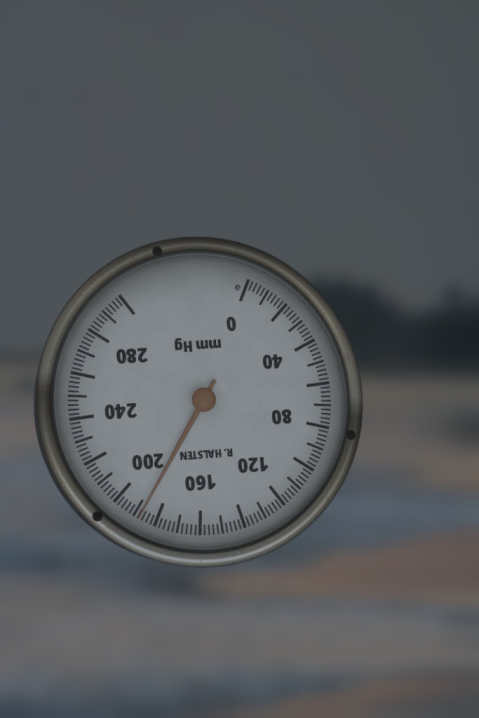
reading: mmHg 188
